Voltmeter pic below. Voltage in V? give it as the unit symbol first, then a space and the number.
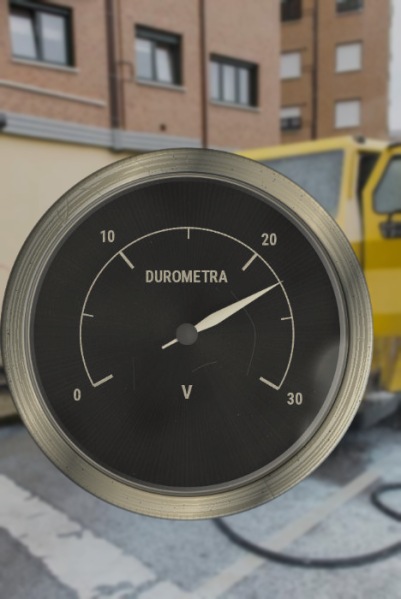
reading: V 22.5
